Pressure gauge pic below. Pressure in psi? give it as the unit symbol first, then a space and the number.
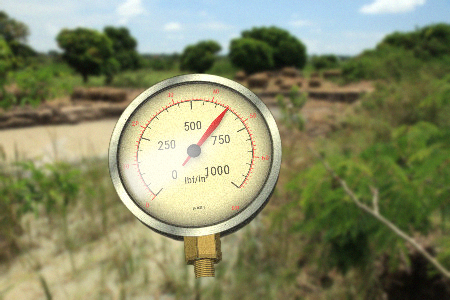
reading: psi 650
